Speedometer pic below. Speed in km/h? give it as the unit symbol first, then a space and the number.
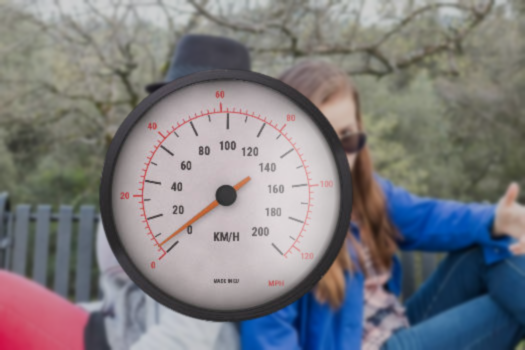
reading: km/h 5
